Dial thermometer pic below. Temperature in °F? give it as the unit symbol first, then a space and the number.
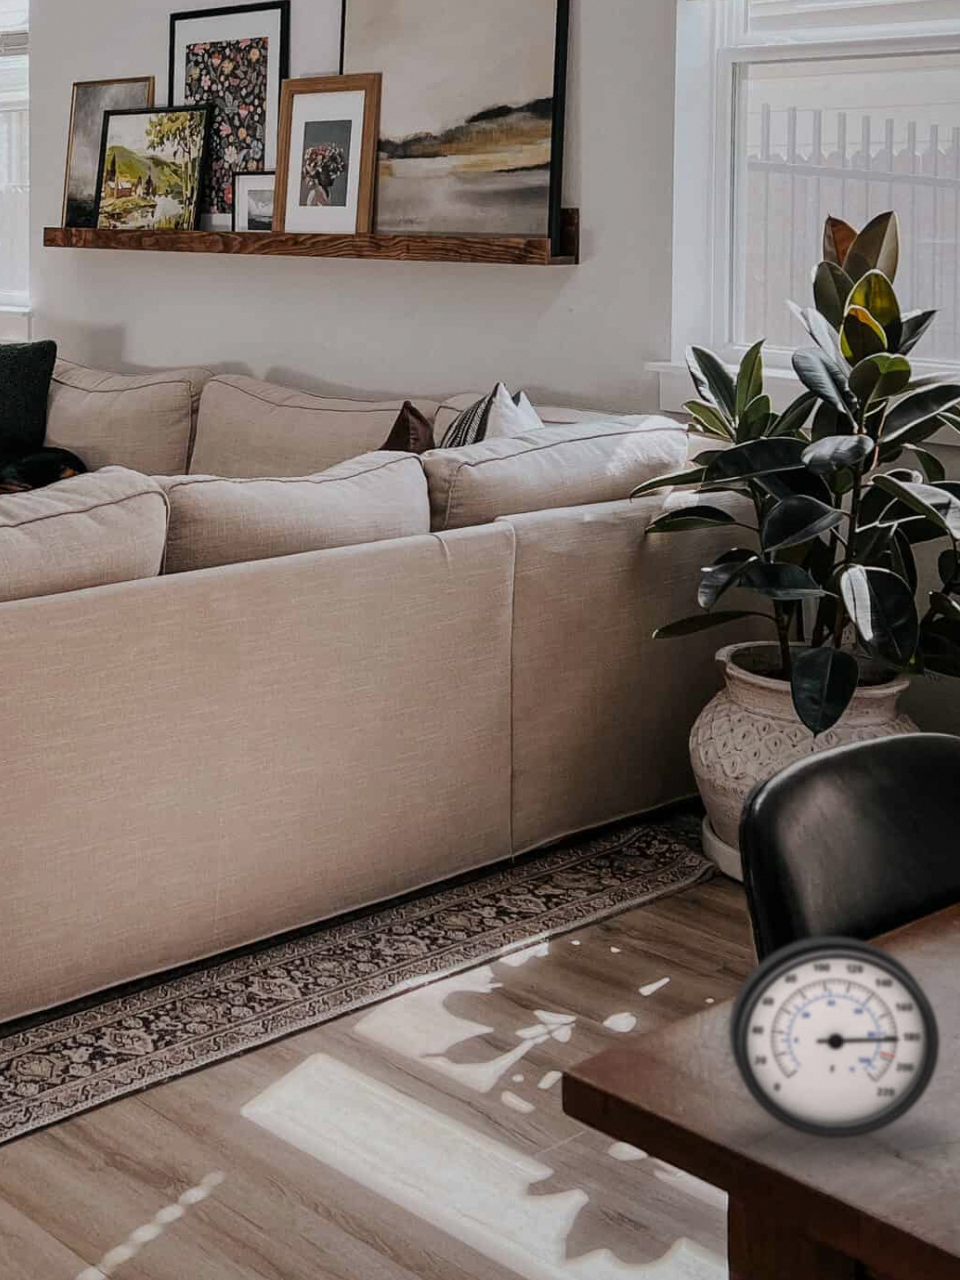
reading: °F 180
